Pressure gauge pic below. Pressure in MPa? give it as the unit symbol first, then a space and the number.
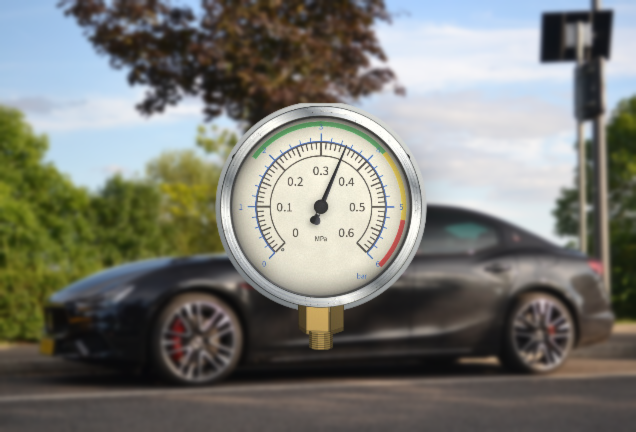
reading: MPa 0.35
